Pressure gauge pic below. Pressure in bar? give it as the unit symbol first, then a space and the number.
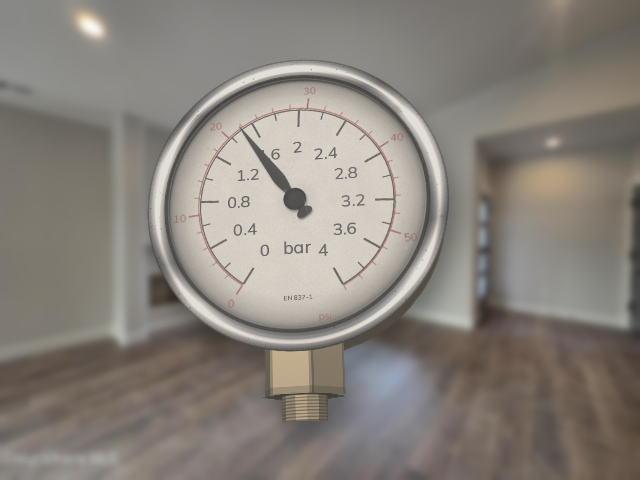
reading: bar 1.5
